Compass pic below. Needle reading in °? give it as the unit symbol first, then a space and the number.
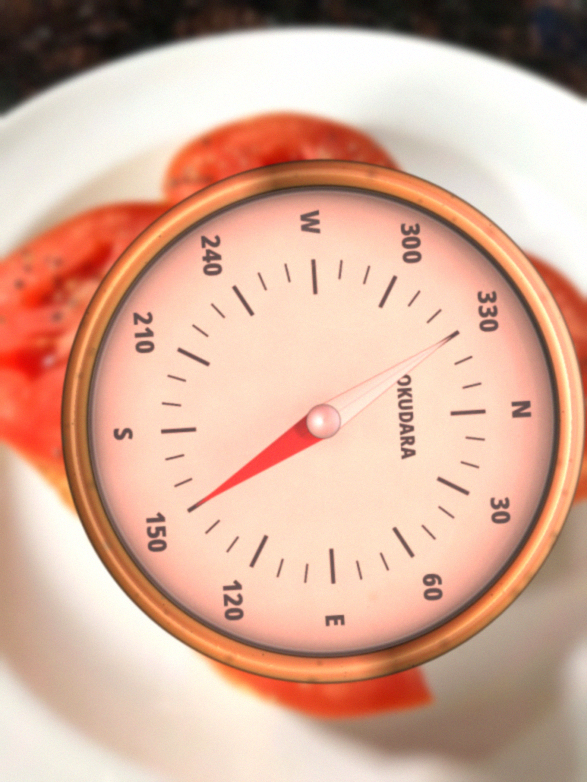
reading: ° 150
